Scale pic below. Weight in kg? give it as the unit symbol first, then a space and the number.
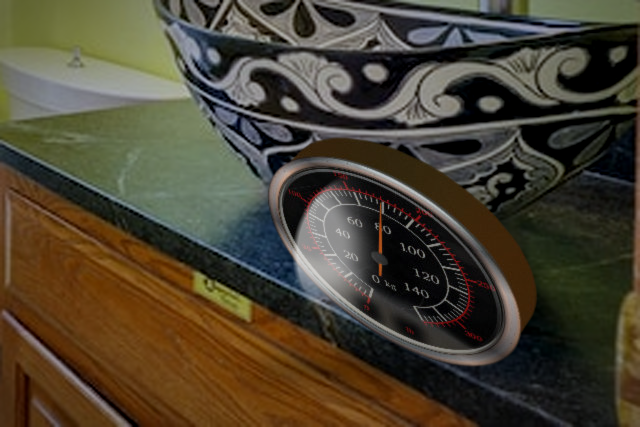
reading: kg 80
